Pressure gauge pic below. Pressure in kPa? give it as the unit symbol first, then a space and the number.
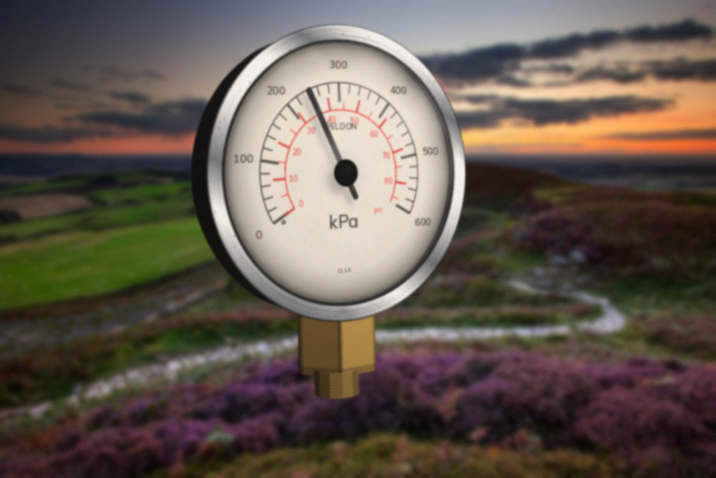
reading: kPa 240
